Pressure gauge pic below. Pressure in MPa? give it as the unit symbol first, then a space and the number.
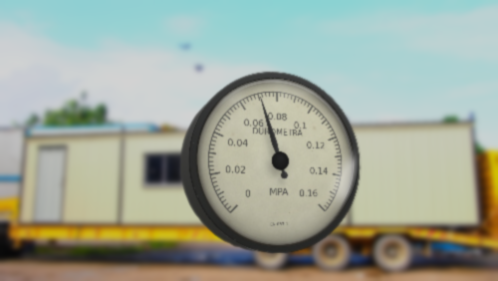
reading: MPa 0.07
